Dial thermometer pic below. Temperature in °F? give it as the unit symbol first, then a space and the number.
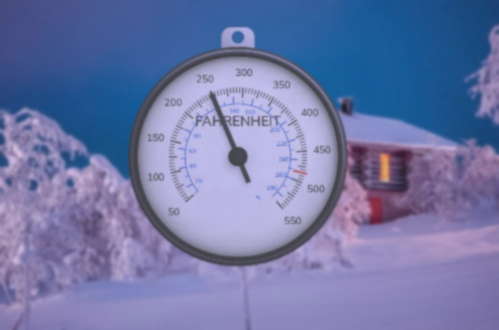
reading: °F 250
